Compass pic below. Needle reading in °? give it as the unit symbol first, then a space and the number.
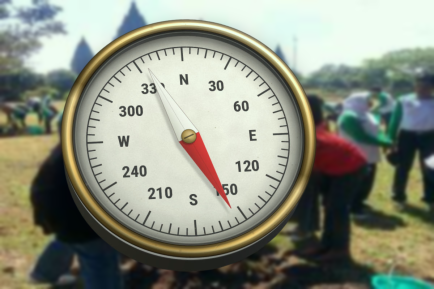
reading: ° 155
